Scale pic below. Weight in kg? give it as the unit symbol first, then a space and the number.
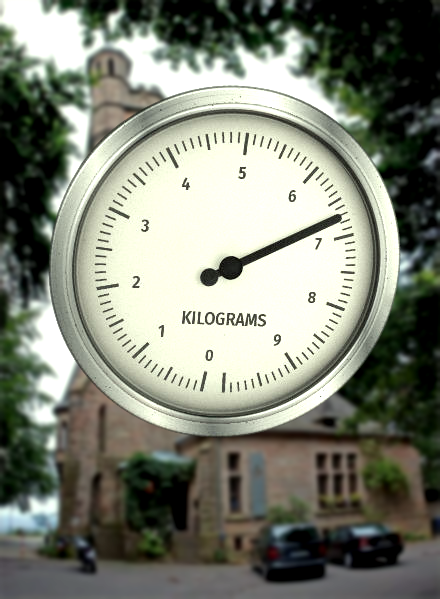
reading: kg 6.7
